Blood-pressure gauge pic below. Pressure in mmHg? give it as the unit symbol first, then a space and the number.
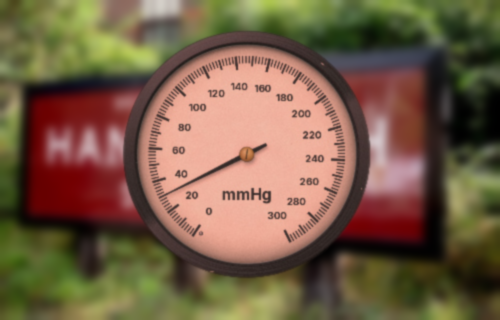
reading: mmHg 30
